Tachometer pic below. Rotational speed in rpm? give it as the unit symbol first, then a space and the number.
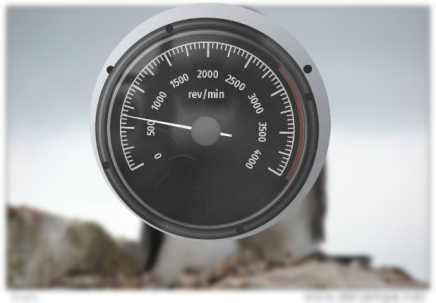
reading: rpm 650
